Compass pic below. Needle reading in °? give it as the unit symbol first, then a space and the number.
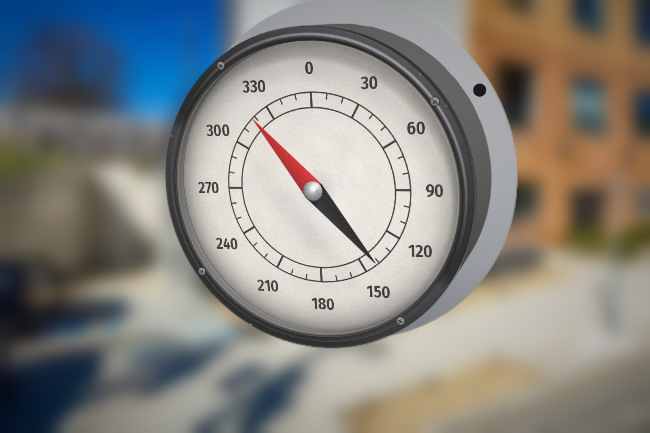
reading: ° 320
